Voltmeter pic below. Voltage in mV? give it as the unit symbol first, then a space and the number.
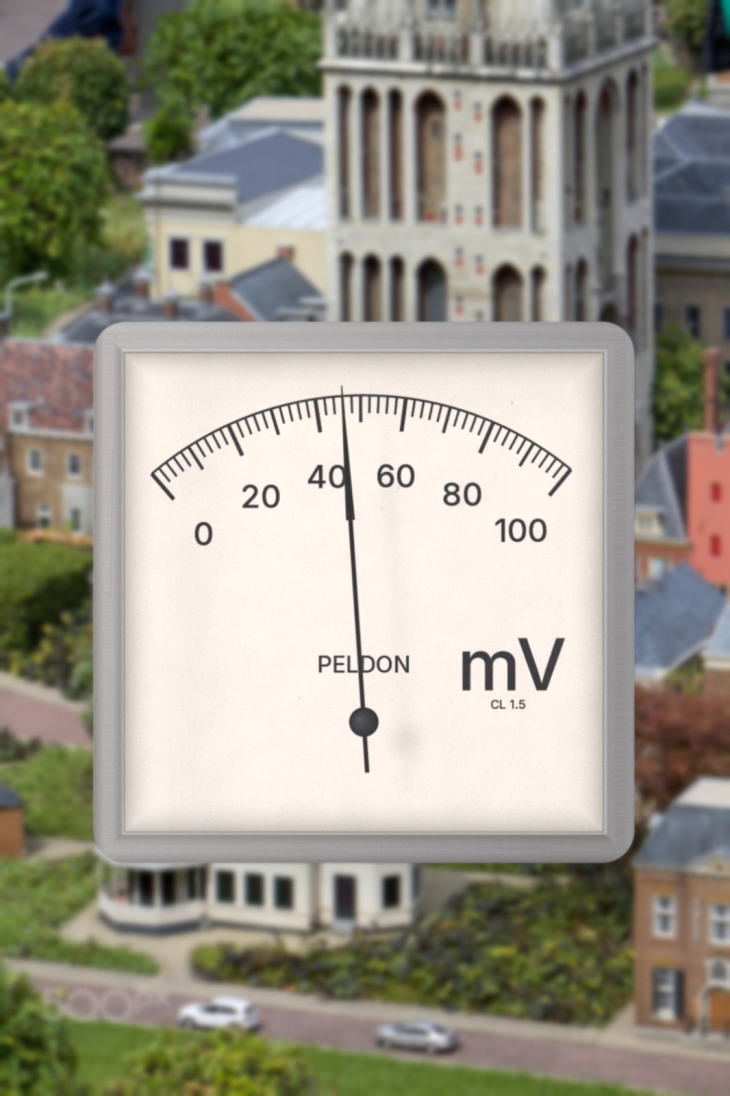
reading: mV 46
